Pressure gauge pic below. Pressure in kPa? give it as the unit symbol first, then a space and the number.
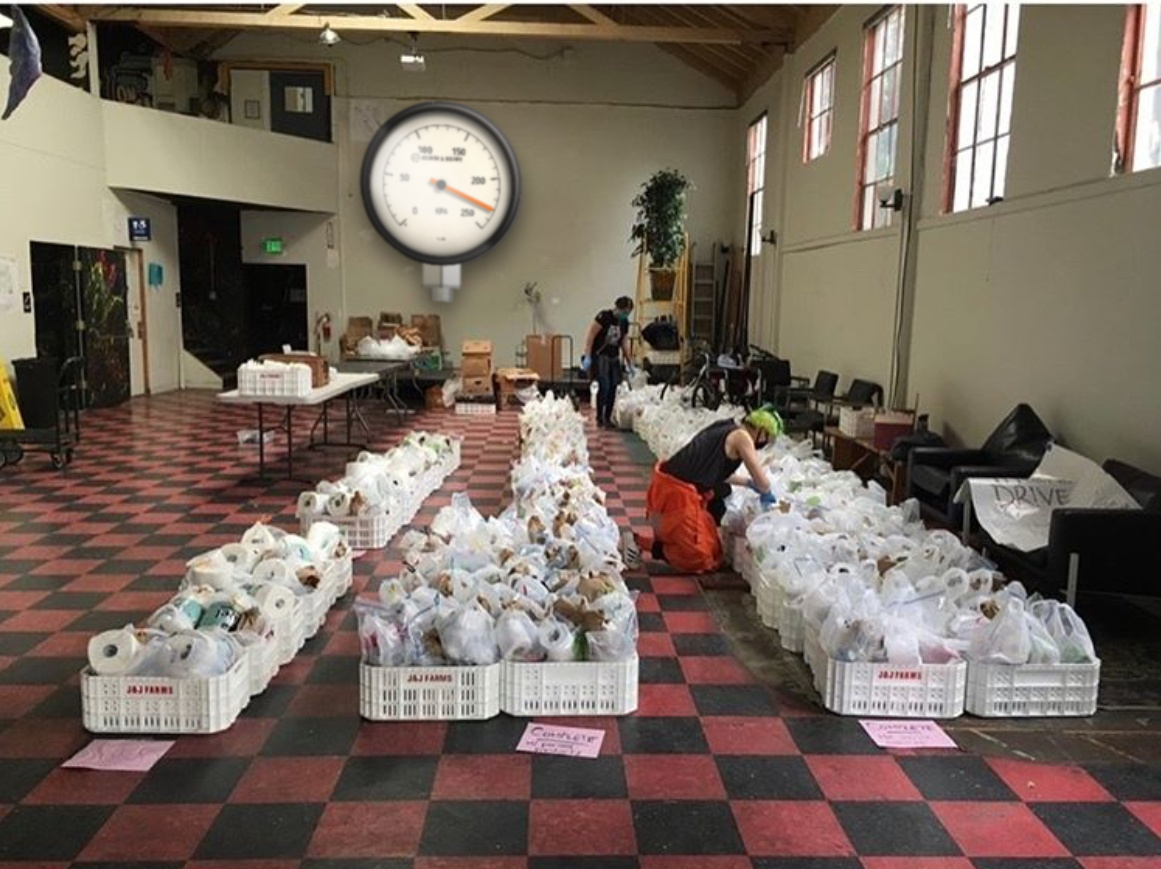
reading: kPa 230
